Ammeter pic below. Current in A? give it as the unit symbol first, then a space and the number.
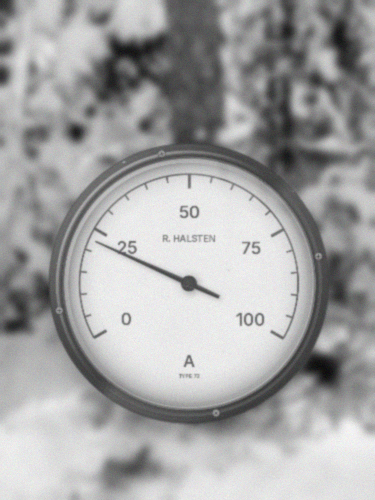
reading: A 22.5
